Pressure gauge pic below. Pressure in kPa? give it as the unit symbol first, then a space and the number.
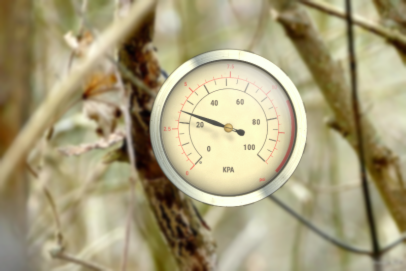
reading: kPa 25
